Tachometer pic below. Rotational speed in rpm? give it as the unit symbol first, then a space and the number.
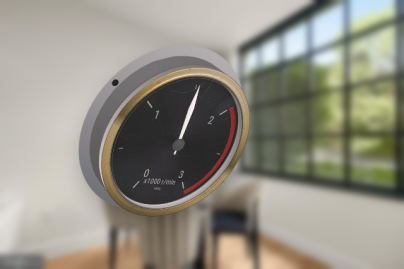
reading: rpm 1500
